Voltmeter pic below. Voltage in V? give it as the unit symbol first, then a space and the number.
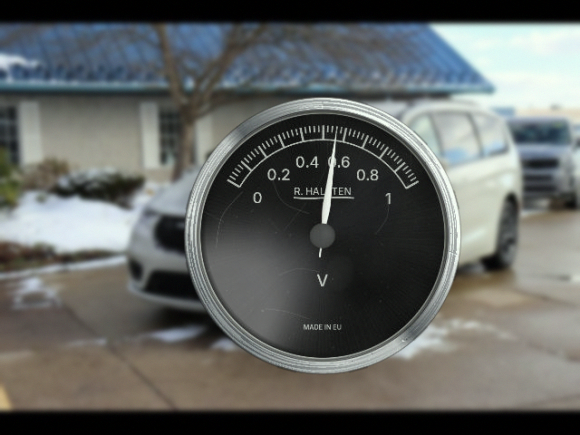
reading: V 0.56
